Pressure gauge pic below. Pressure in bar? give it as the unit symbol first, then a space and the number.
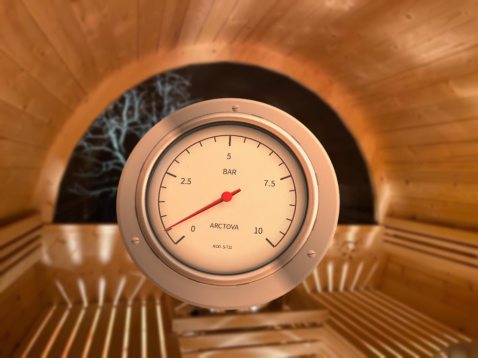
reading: bar 0.5
